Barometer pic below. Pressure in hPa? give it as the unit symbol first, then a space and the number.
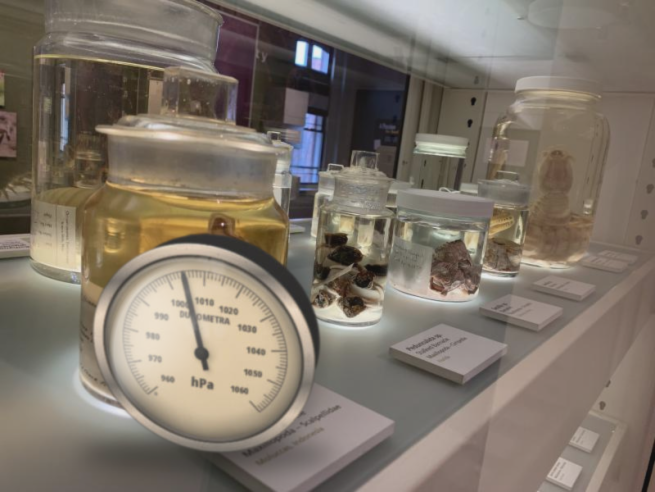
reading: hPa 1005
